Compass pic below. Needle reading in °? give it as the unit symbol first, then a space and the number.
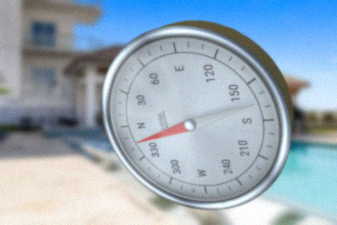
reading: ° 345
